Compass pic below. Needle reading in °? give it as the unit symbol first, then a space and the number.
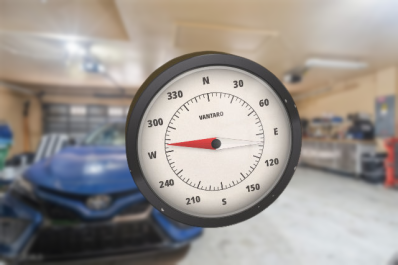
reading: ° 280
